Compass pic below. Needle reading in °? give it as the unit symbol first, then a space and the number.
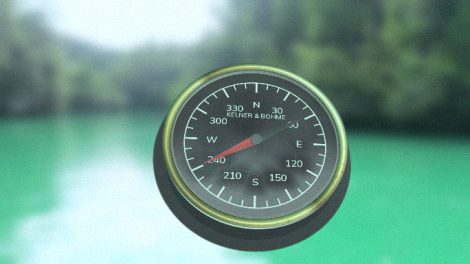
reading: ° 240
